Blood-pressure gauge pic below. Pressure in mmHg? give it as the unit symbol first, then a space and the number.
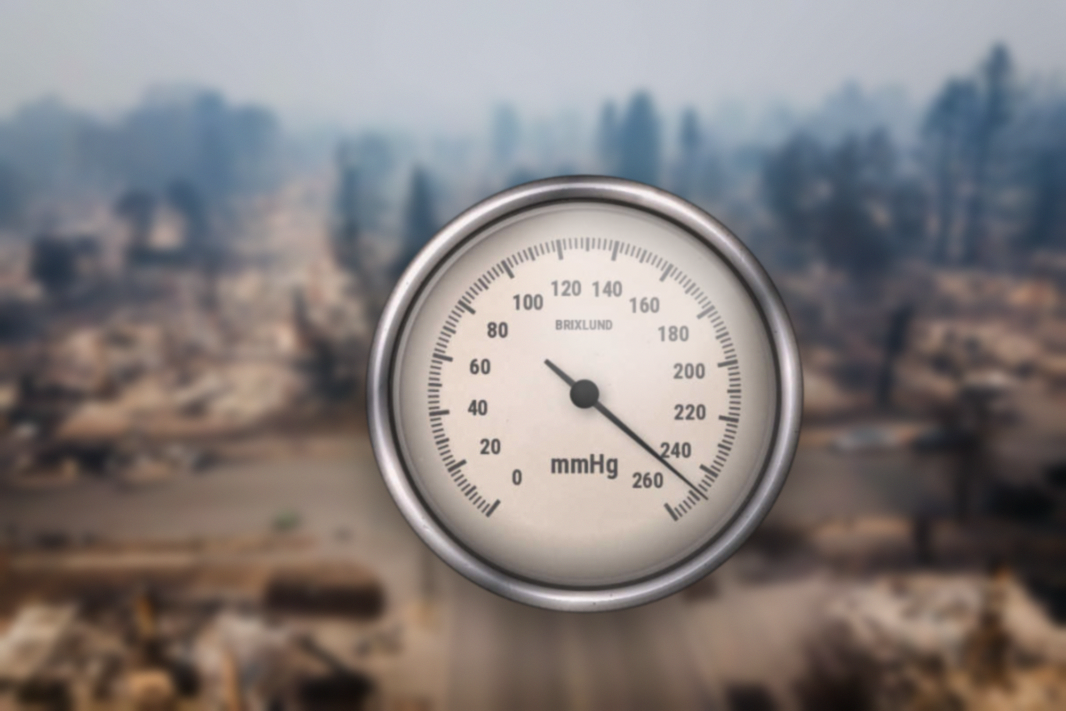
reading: mmHg 248
